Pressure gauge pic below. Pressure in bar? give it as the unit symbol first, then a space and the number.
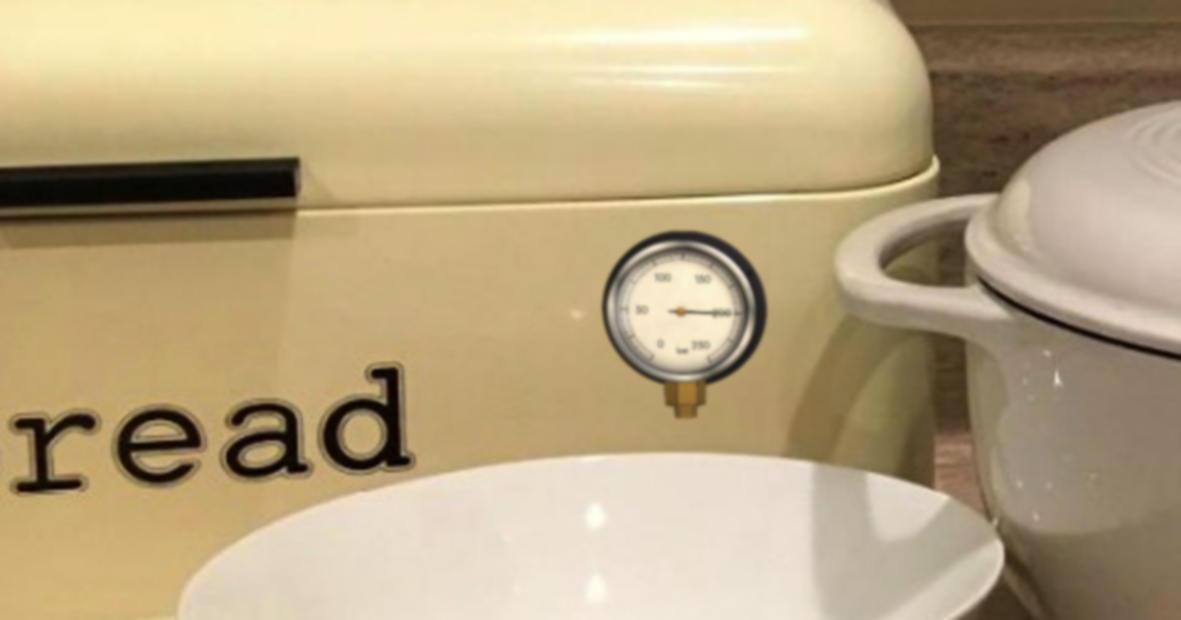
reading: bar 200
